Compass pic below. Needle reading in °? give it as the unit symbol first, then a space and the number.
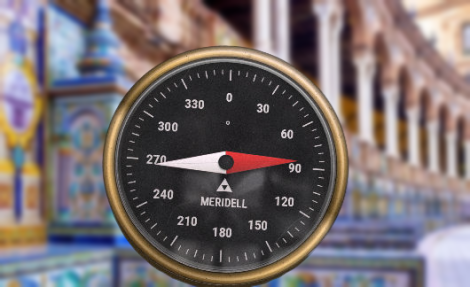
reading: ° 85
